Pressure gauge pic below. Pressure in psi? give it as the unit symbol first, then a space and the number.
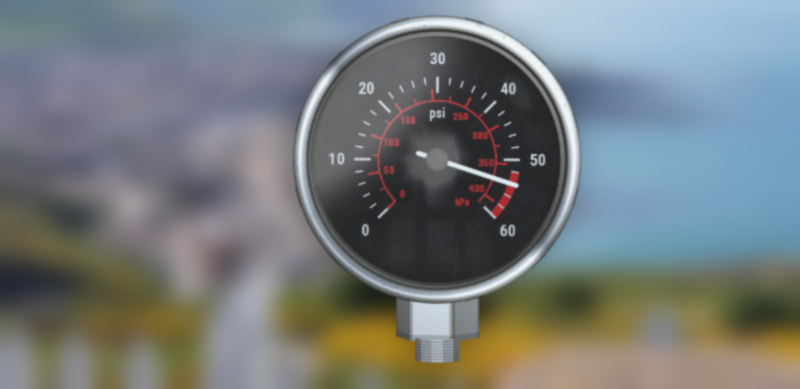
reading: psi 54
